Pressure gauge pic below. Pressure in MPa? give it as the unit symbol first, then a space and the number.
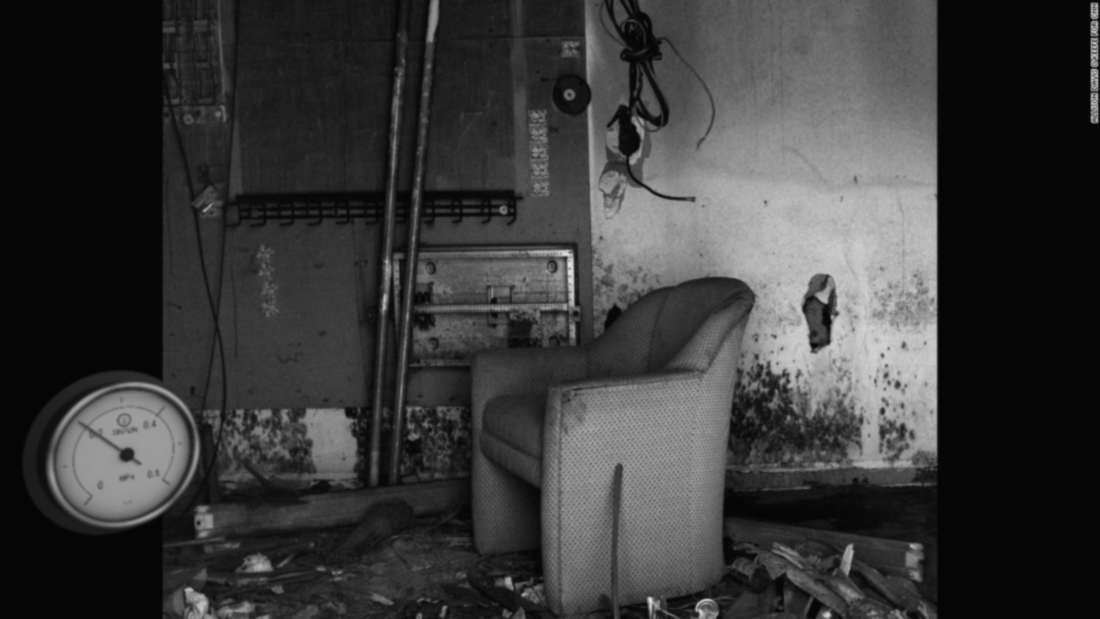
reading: MPa 0.2
